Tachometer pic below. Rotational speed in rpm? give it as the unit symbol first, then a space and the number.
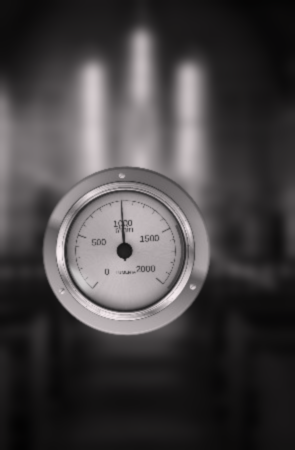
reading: rpm 1000
